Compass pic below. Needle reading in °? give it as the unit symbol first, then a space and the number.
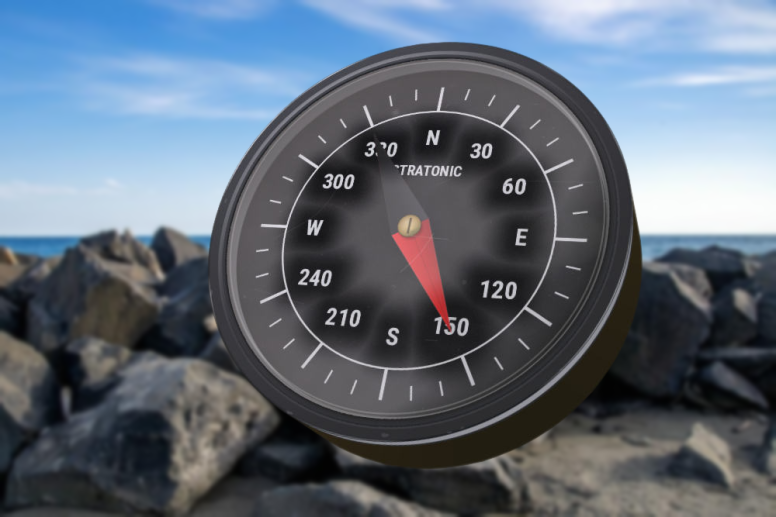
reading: ° 150
